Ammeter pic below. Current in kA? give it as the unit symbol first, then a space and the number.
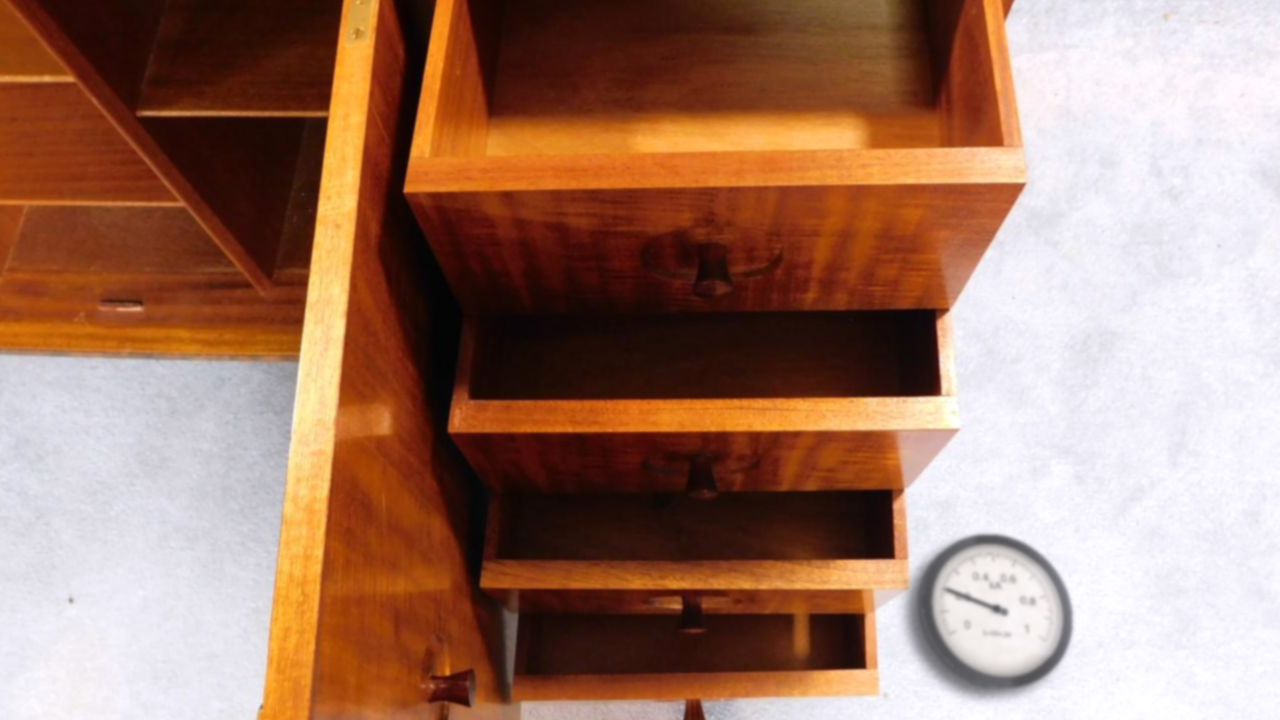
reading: kA 0.2
